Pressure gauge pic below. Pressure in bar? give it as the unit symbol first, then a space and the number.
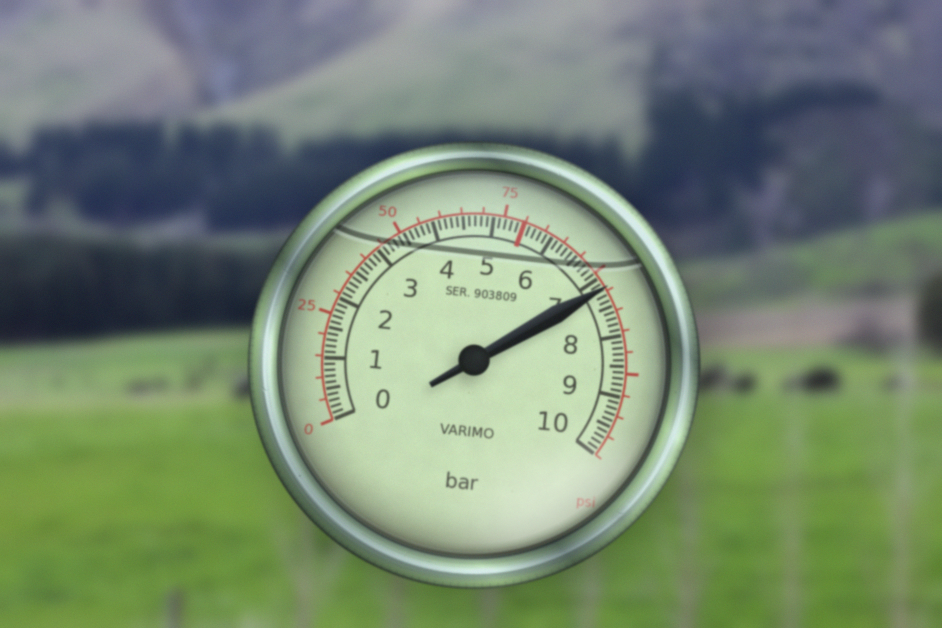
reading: bar 7.2
